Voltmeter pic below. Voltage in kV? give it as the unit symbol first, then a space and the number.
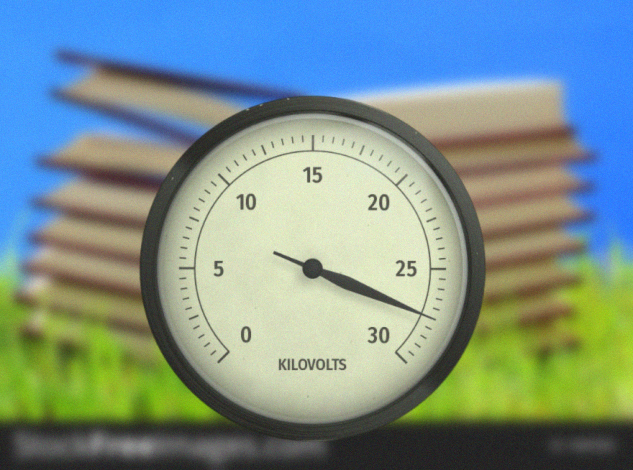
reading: kV 27.5
